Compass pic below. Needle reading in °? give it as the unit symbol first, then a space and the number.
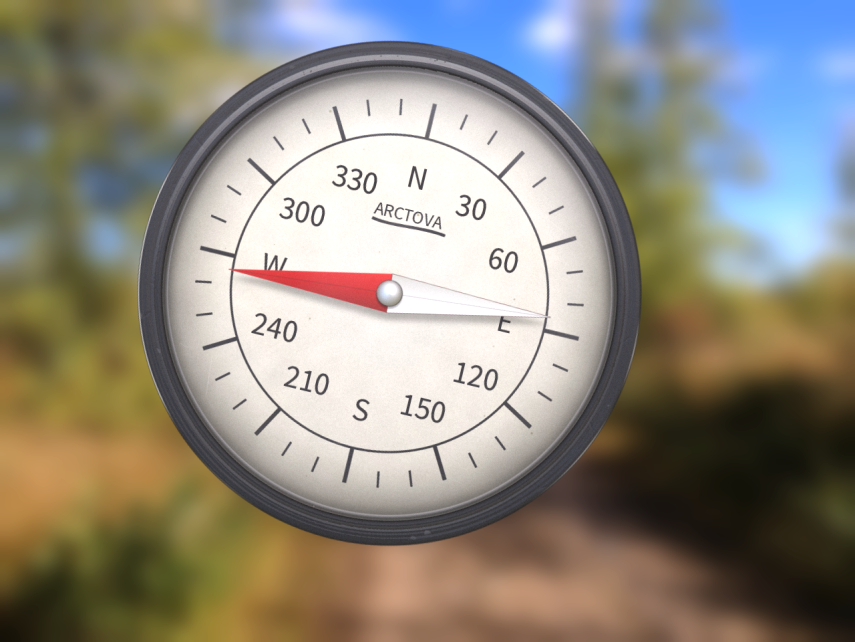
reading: ° 265
